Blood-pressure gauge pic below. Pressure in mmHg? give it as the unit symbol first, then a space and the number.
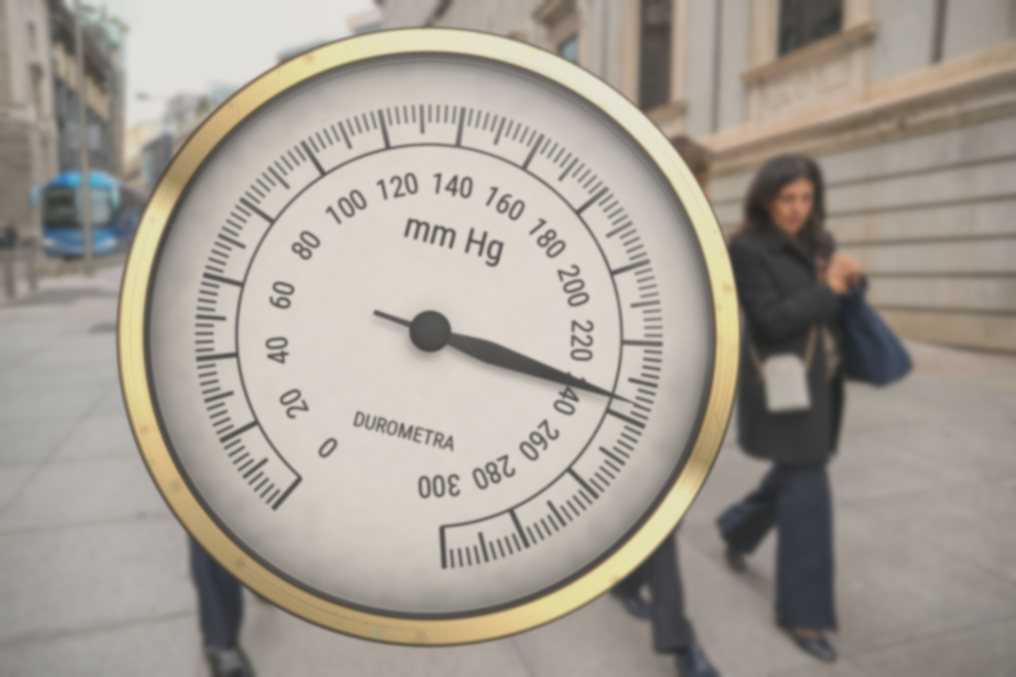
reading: mmHg 236
